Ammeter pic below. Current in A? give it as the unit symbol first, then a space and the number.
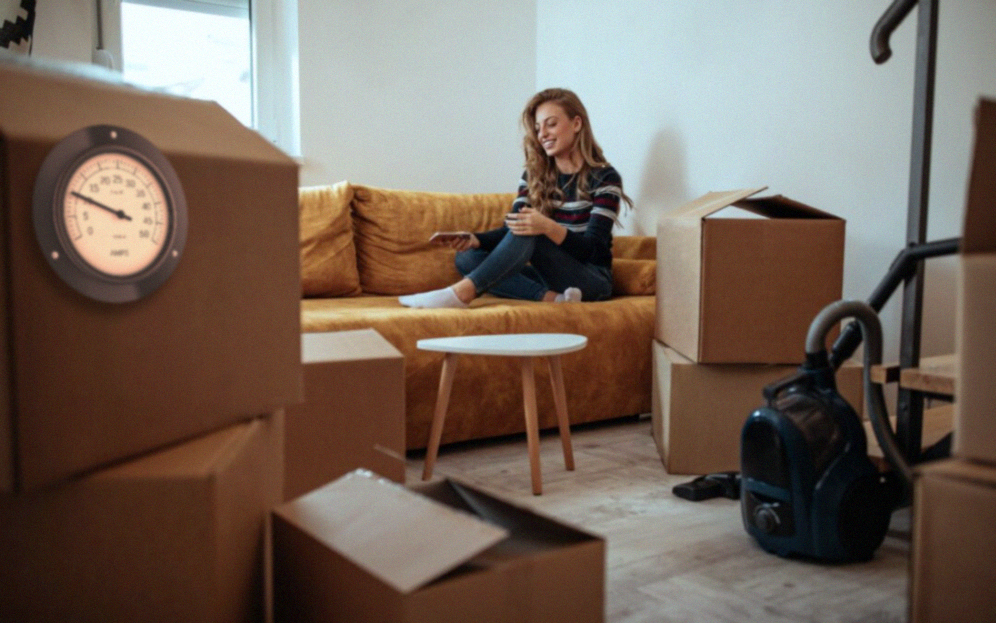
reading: A 10
